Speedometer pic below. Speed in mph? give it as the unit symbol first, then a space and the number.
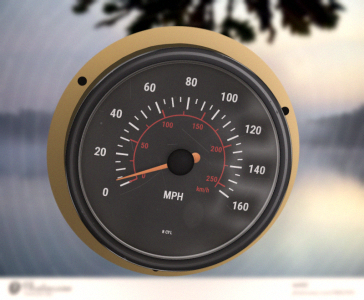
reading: mph 5
